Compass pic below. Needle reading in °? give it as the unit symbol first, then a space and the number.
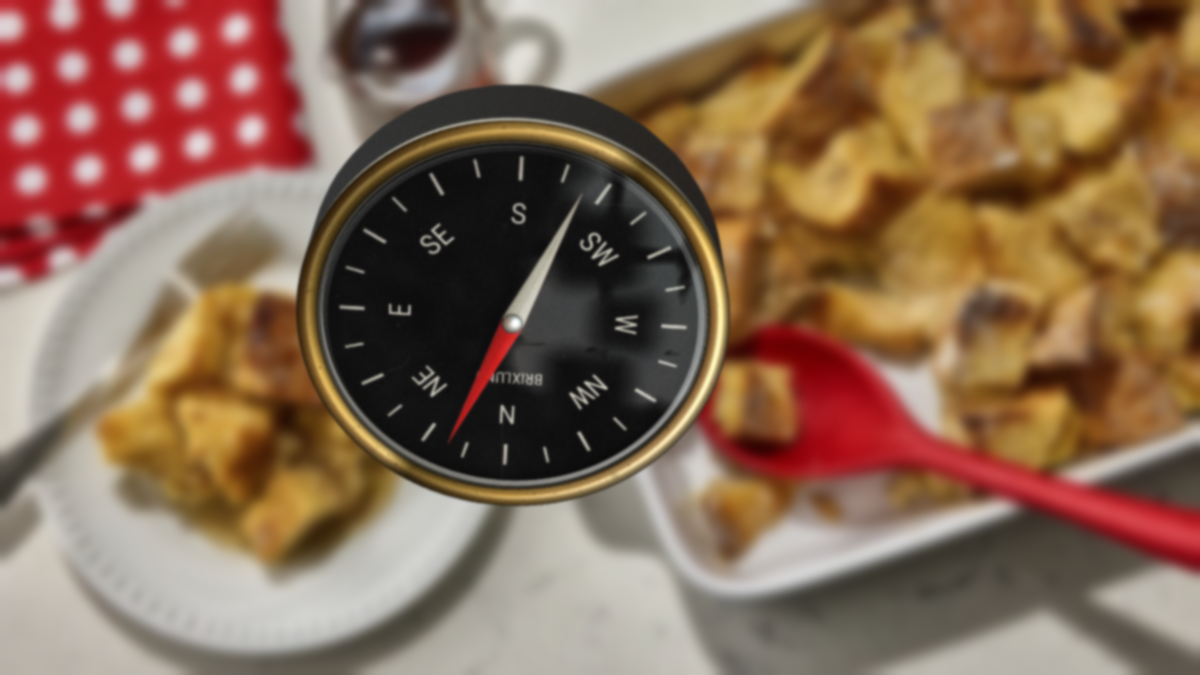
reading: ° 22.5
